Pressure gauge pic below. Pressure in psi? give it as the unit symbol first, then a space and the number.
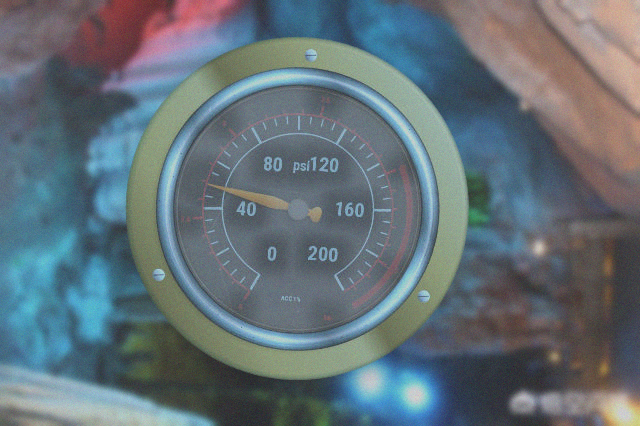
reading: psi 50
